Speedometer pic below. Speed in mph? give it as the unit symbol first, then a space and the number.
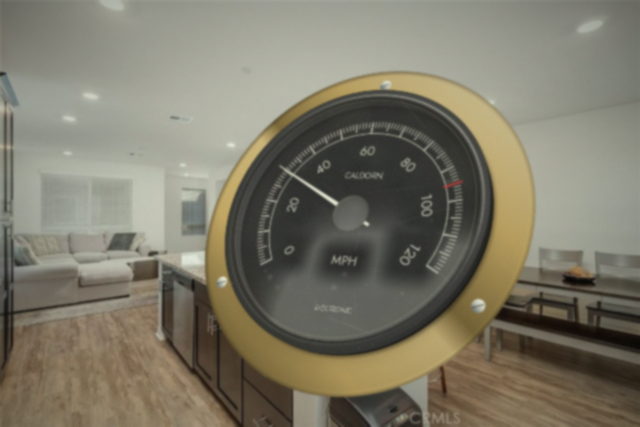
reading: mph 30
